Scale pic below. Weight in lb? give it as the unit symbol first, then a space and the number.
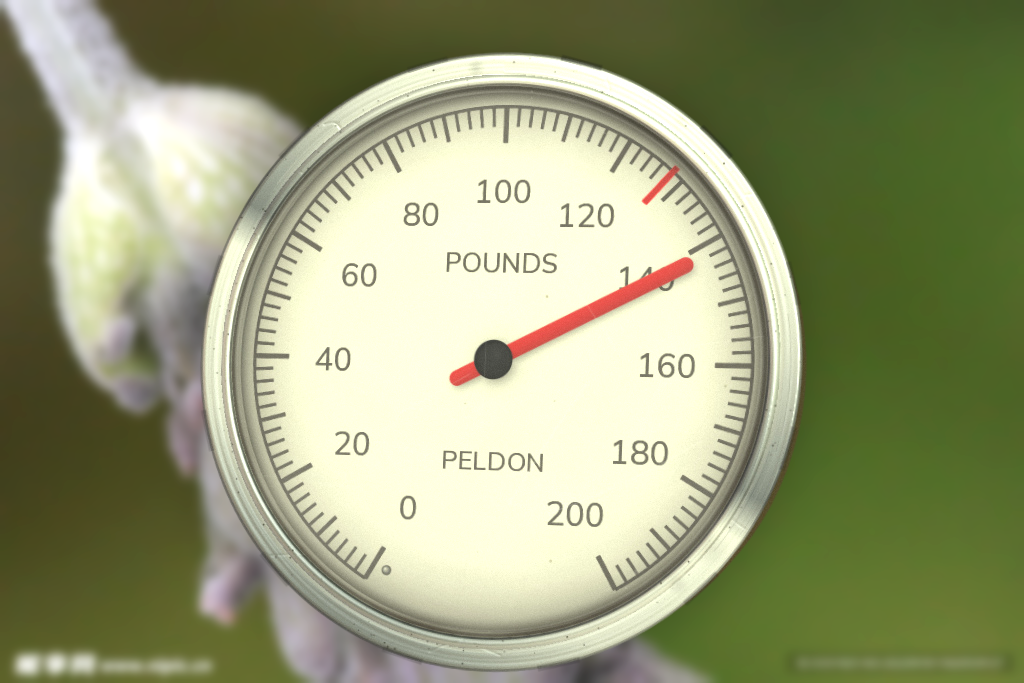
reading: lb 142
